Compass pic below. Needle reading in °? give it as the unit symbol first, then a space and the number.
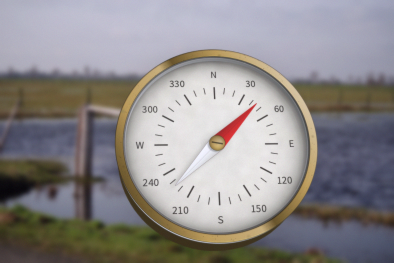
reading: ° 45
